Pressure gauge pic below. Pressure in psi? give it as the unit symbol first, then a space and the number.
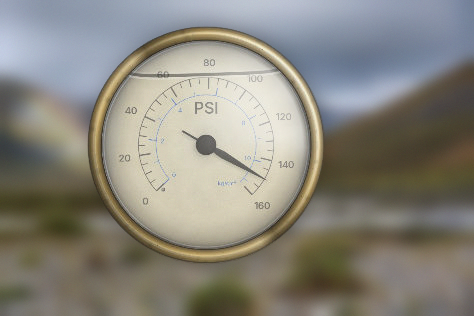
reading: psi 150
